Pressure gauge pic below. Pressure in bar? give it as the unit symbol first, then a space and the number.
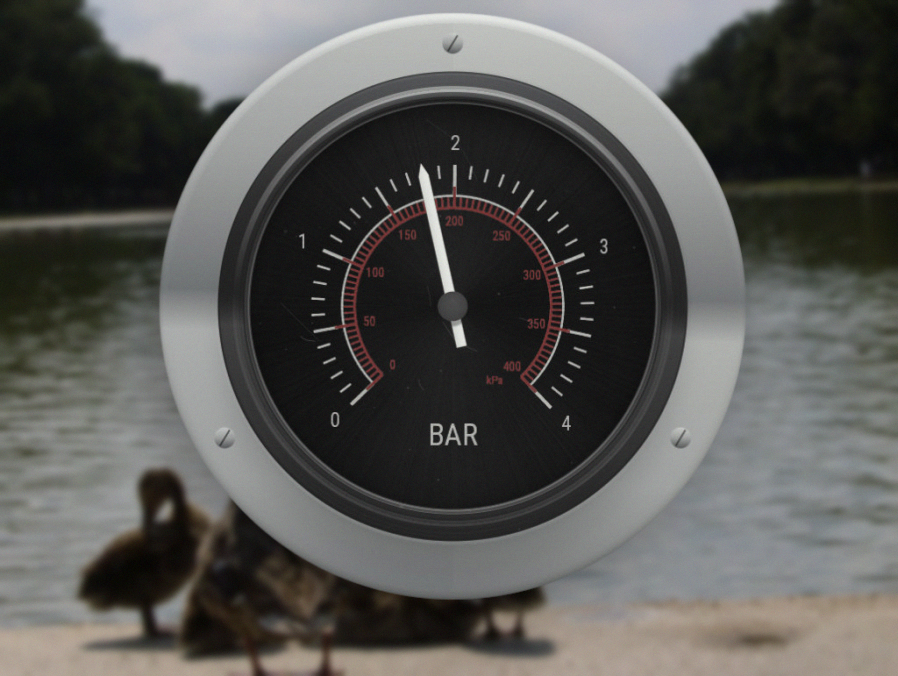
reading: bar 1.8
